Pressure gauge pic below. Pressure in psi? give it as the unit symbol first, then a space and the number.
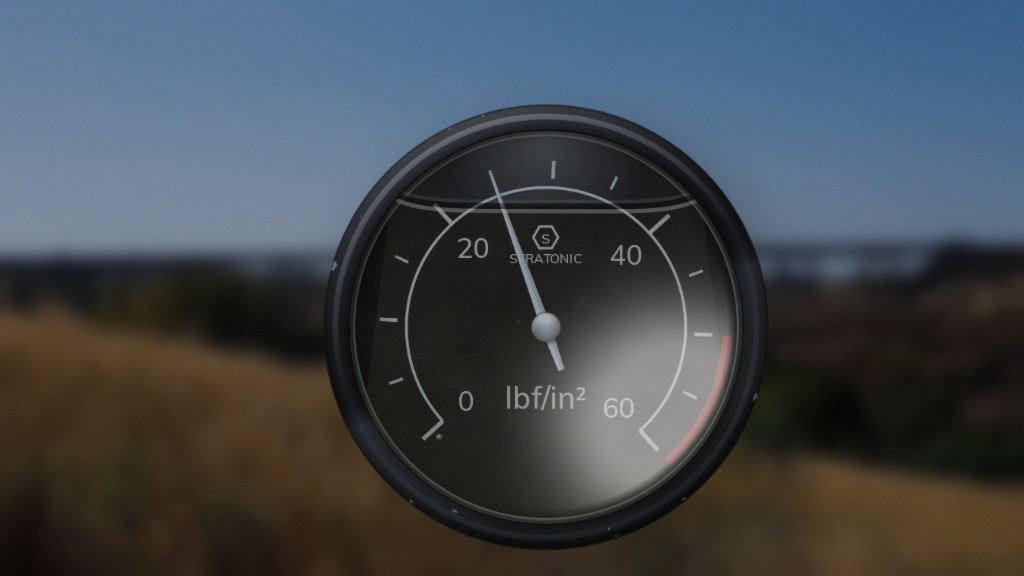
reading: psi 25
